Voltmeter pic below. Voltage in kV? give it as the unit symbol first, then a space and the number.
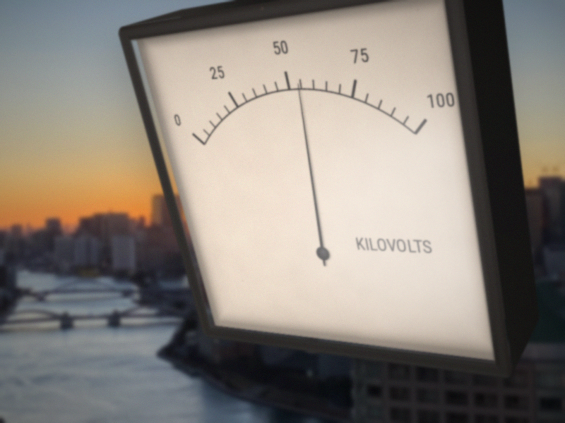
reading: kV 55
